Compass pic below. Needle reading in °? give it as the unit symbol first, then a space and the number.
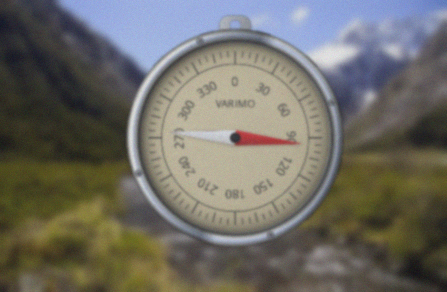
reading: ° 95
